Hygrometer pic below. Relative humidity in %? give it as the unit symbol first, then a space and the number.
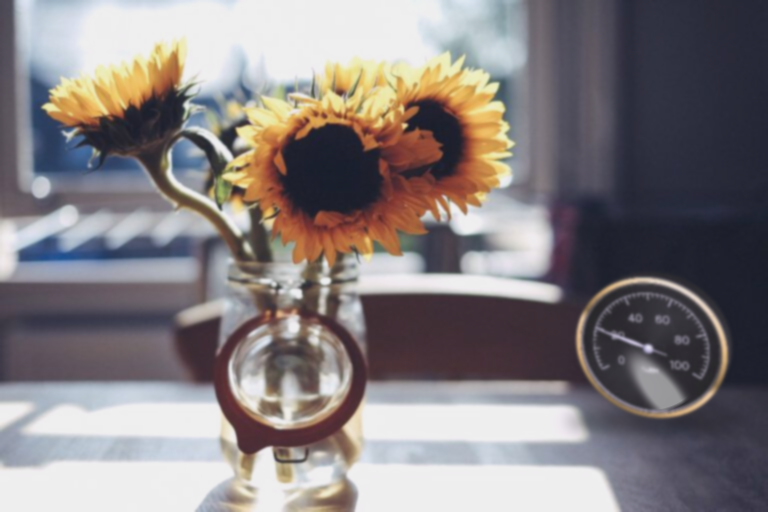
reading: % 20
